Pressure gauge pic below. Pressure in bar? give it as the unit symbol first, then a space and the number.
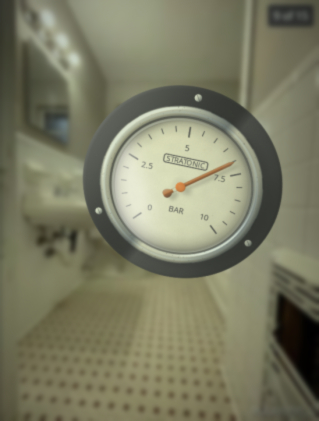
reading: bar 7
